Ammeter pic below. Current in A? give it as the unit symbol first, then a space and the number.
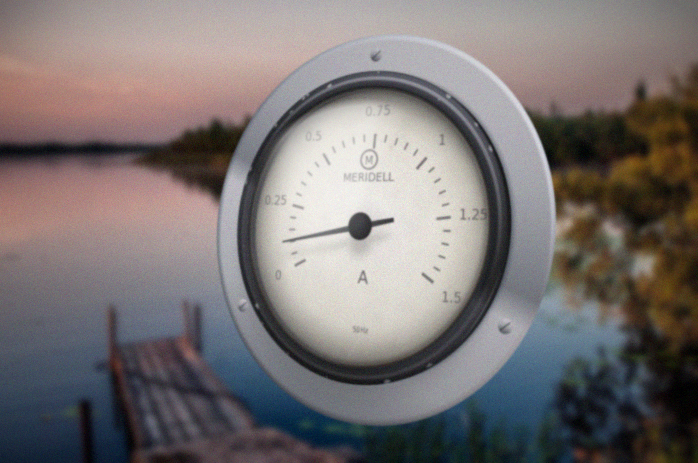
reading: A 0.1
